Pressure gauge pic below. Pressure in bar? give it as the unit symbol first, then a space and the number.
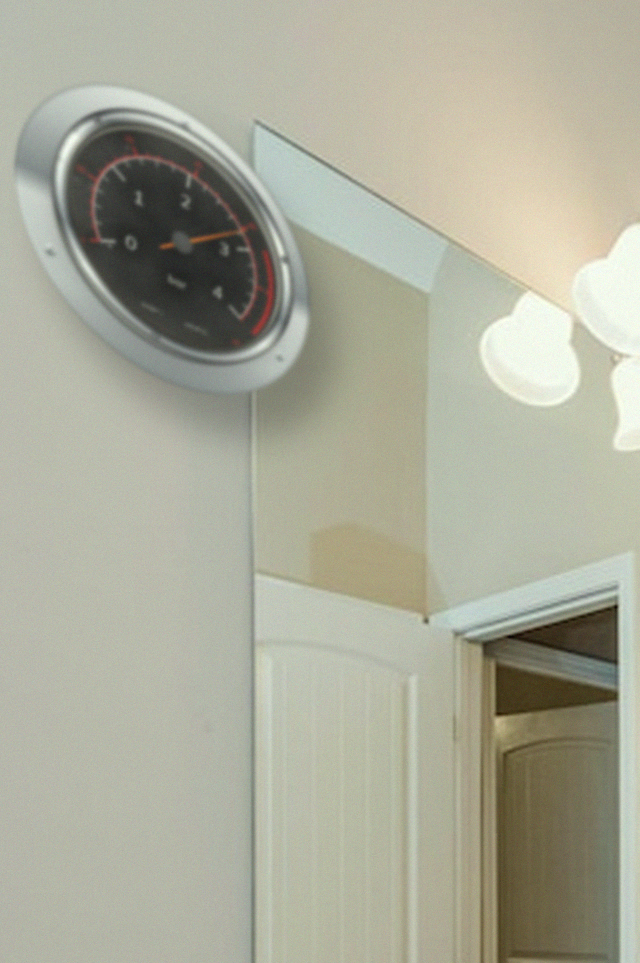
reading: bar 2.8
